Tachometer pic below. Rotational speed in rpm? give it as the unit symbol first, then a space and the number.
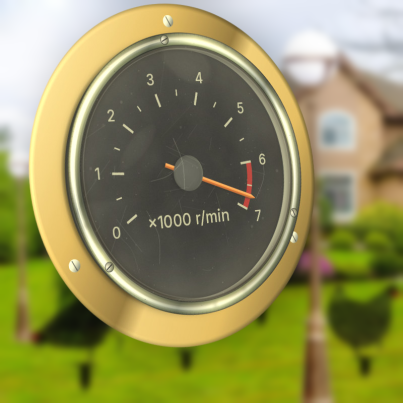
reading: rpm 6750
